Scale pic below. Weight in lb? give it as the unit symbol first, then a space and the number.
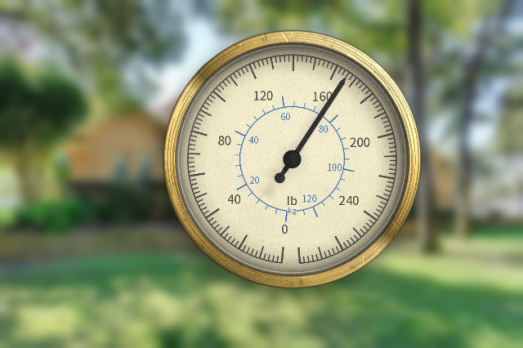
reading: lb 166
